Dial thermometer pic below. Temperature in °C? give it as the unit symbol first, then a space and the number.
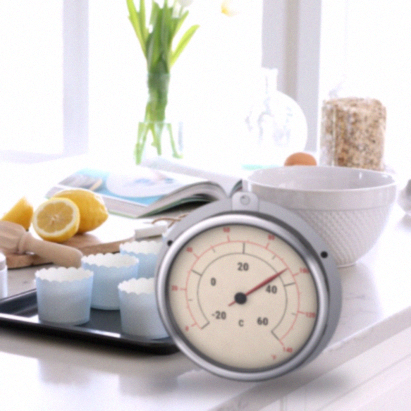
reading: °C 35
